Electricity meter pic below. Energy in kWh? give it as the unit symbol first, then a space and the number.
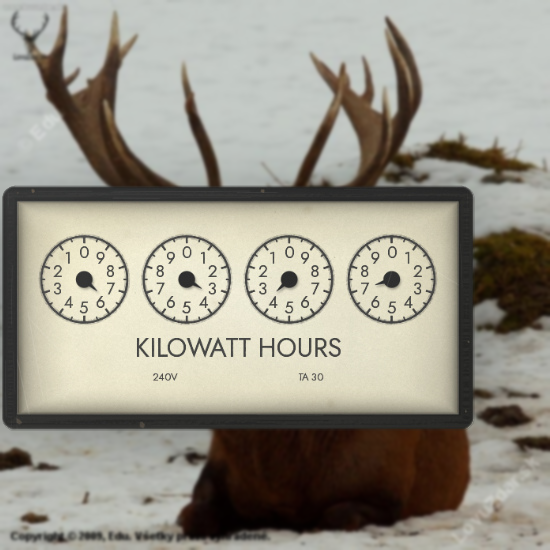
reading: kWh 6337
